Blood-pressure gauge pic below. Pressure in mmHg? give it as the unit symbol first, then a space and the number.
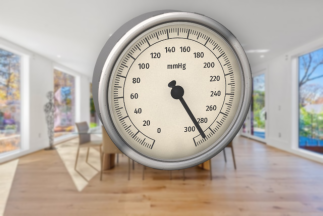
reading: mmHg 290
